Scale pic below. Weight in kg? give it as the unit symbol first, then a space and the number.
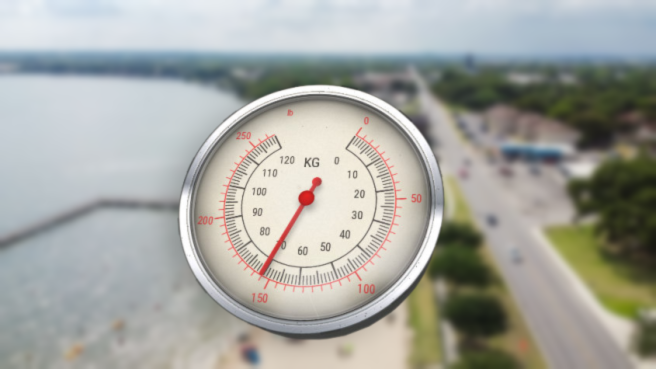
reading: kg 70
